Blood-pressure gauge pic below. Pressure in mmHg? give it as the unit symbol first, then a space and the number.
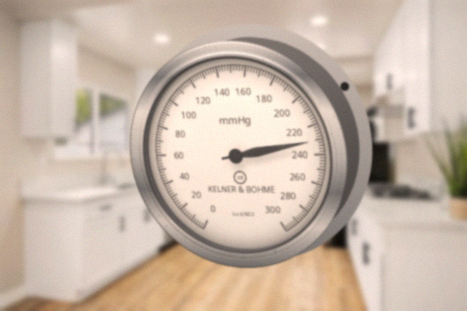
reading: mmHg 230
